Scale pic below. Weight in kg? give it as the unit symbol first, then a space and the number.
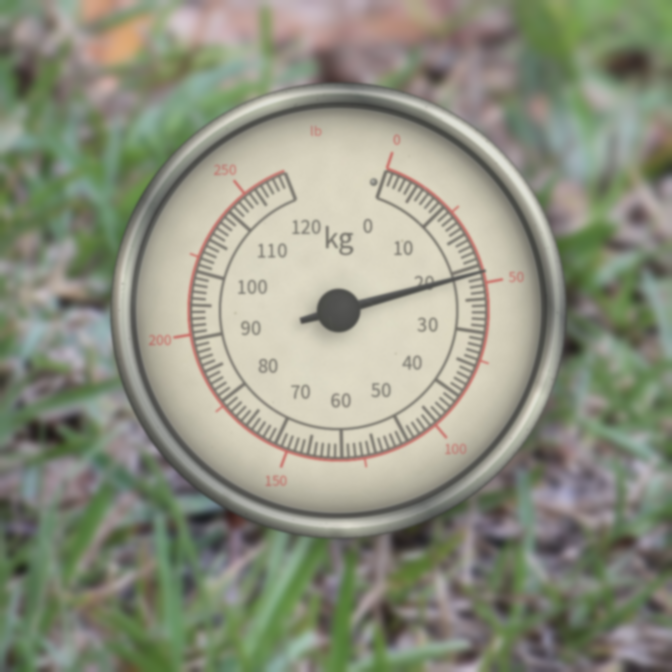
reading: kg 21
